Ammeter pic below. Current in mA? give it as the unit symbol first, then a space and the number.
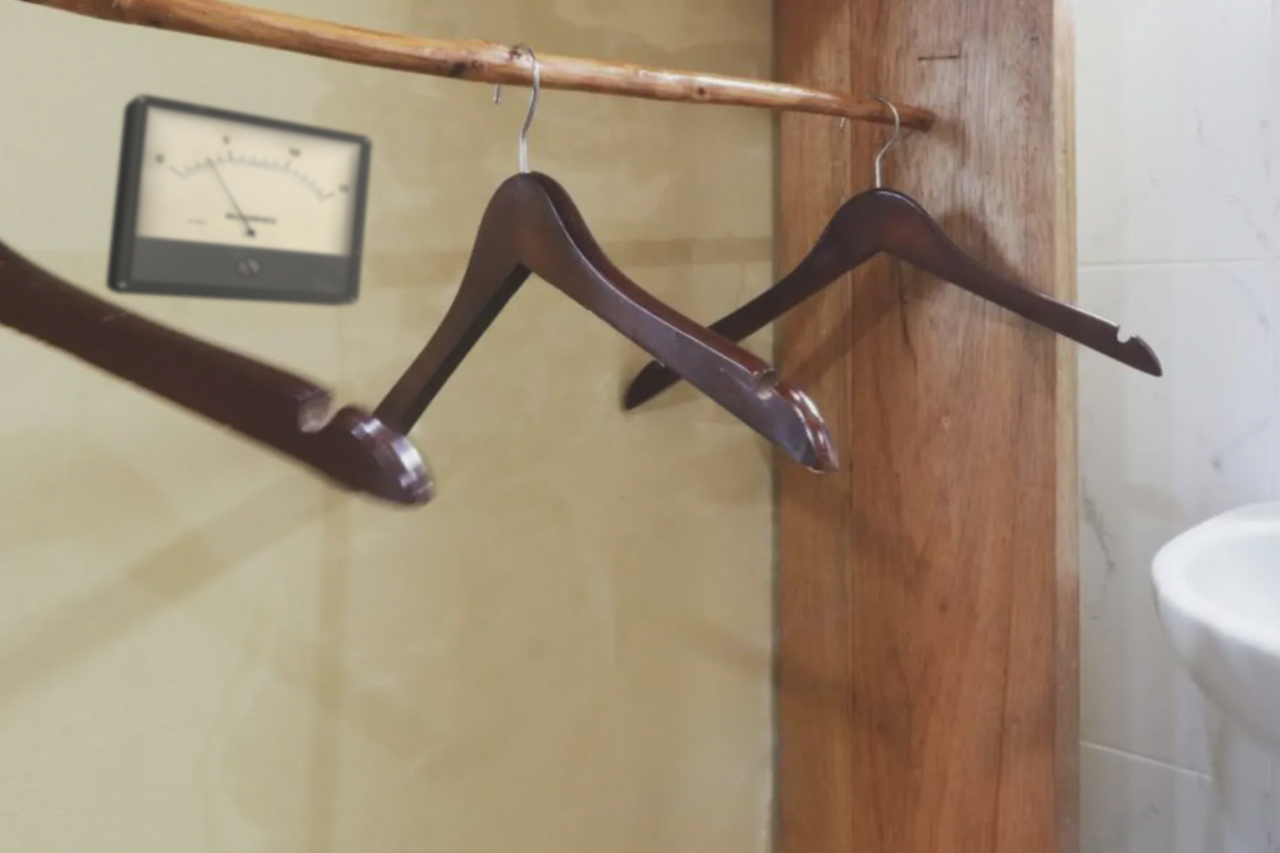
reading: mA 3
